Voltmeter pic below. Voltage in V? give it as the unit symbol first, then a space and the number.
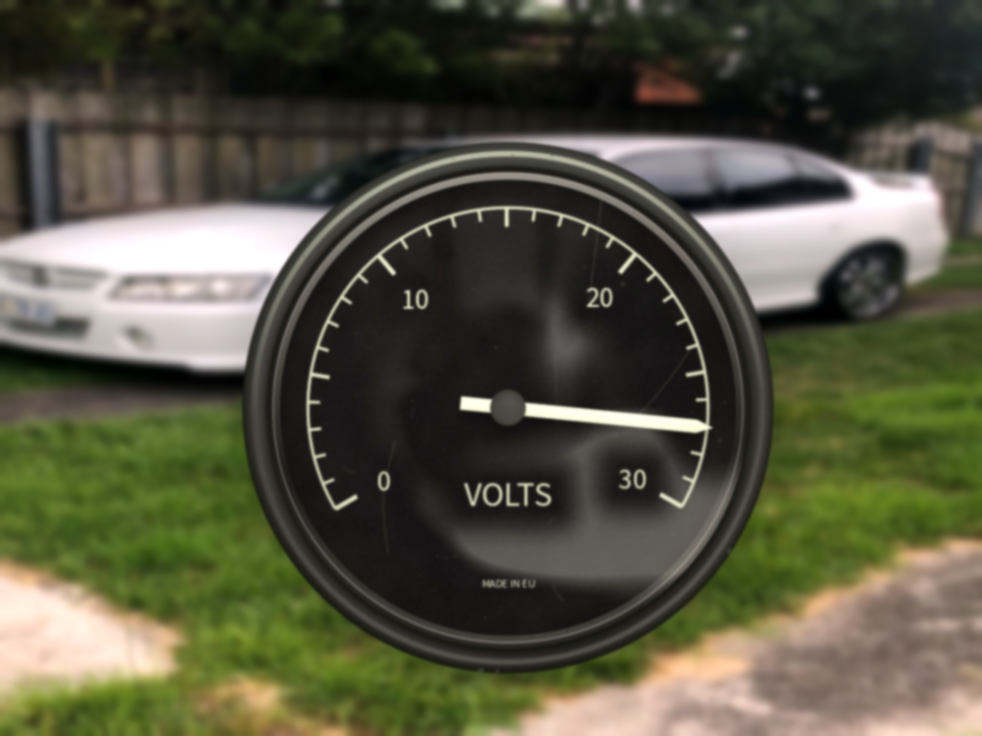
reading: V 27
